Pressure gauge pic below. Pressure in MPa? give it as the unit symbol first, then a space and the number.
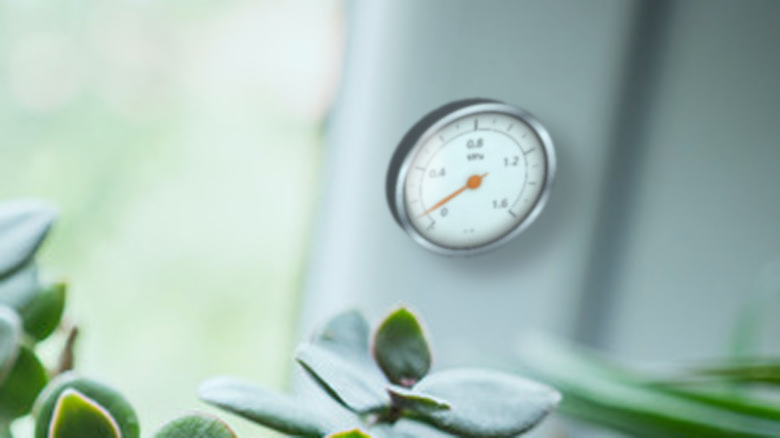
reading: MPa 0.1
